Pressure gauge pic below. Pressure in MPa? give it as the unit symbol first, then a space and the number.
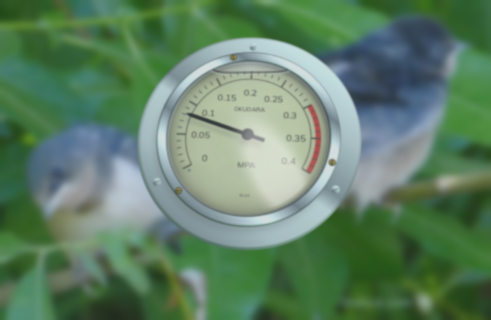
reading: MPa 0.08
